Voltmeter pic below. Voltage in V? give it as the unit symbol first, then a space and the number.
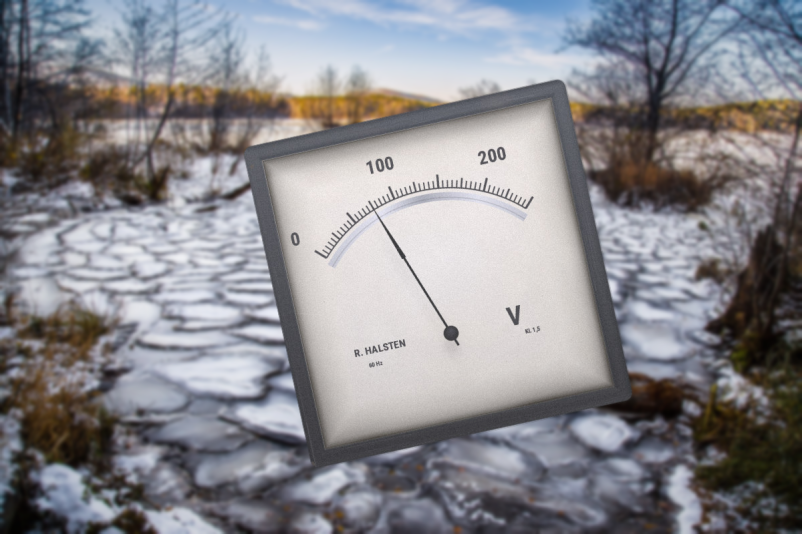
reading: V 75
